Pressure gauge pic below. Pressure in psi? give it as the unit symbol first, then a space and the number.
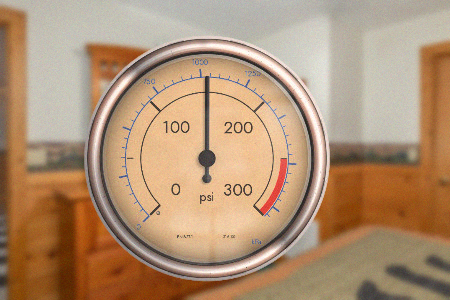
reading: psi 150
